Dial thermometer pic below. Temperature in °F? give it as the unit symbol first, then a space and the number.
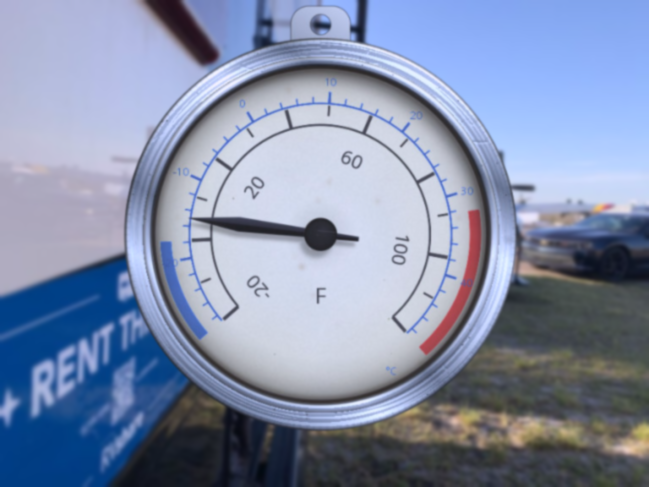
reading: °F 5
